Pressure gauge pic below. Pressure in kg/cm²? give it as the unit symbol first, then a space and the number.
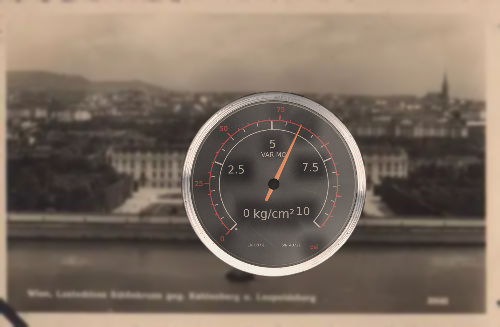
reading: kg/cm² 6
